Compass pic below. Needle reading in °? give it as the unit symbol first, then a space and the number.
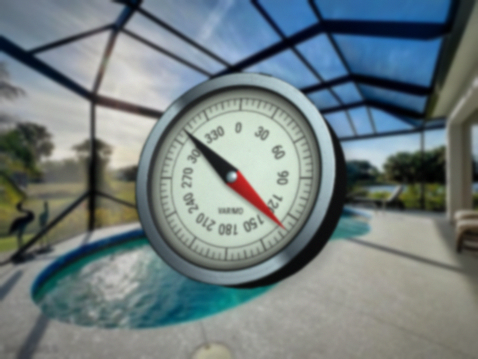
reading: ° 130
